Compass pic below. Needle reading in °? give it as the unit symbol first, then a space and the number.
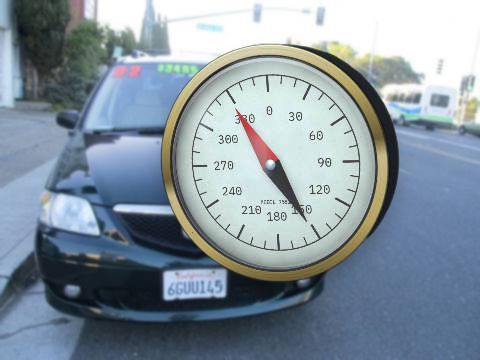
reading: ° 330
